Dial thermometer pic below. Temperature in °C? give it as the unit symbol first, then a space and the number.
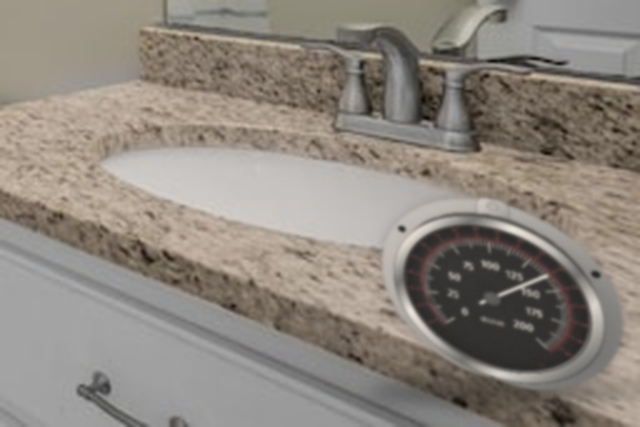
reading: °C 137.5
